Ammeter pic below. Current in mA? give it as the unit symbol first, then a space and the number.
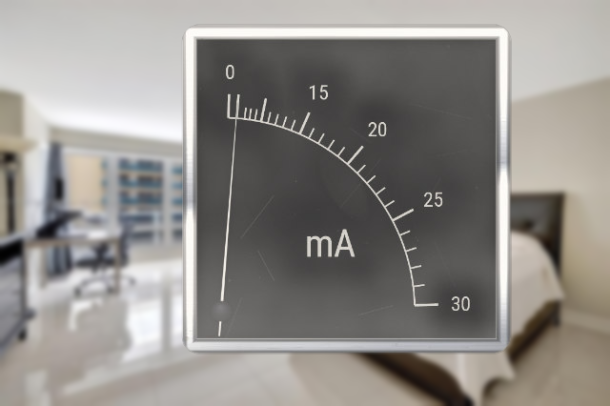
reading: mA 5
